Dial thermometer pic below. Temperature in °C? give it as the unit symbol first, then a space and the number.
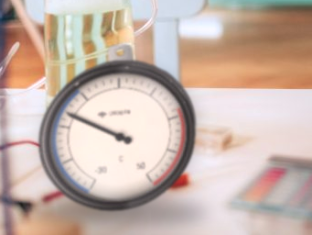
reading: °C -6
